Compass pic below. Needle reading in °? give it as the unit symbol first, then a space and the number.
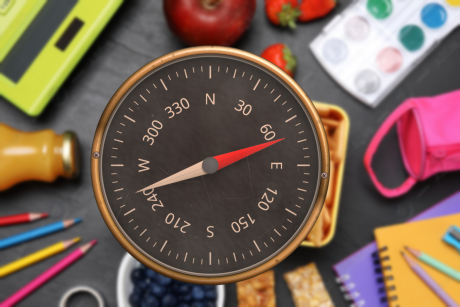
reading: ° 70
